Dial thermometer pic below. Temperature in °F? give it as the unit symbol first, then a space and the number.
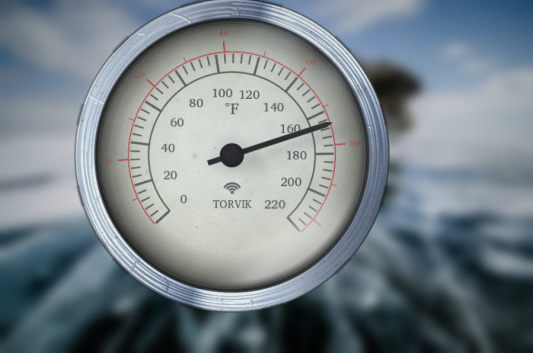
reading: °F 166
